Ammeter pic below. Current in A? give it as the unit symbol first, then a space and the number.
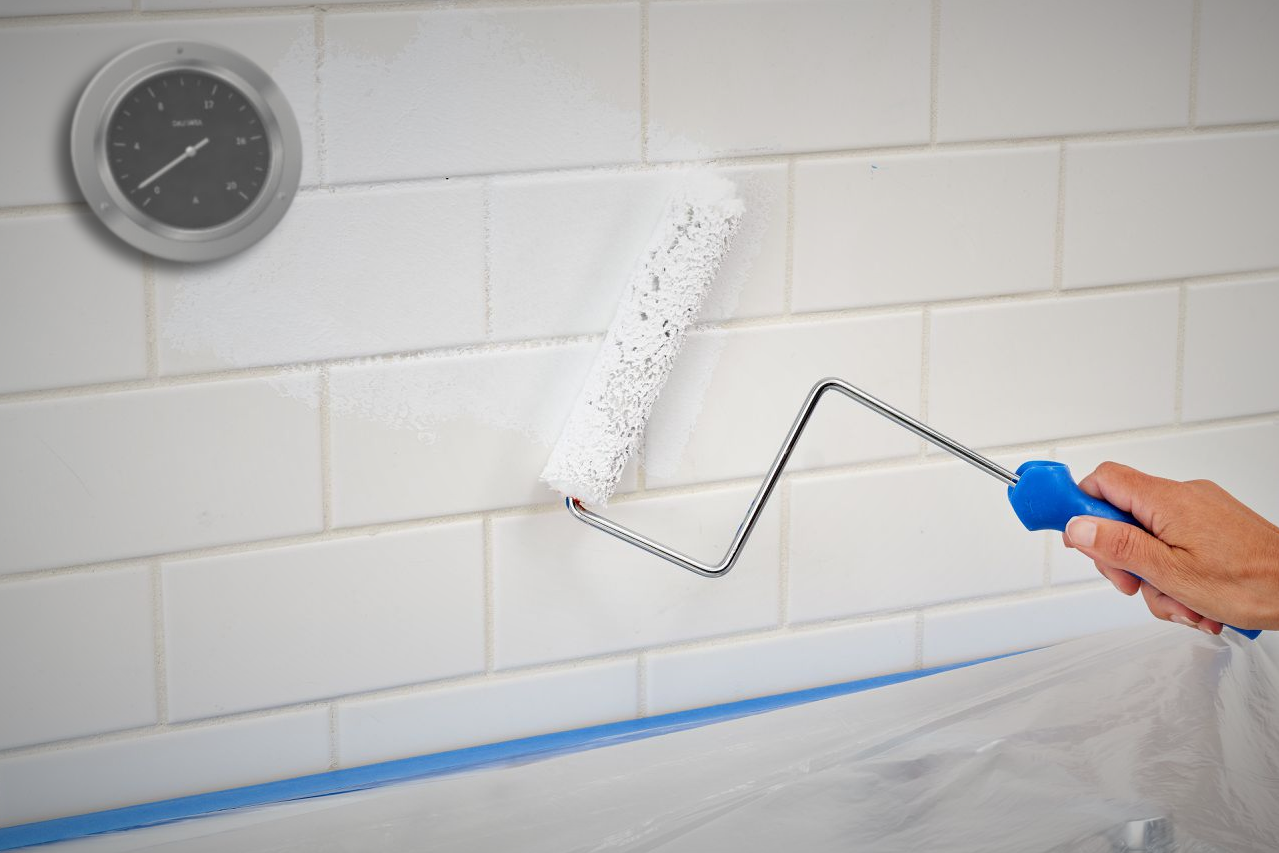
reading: A 1
